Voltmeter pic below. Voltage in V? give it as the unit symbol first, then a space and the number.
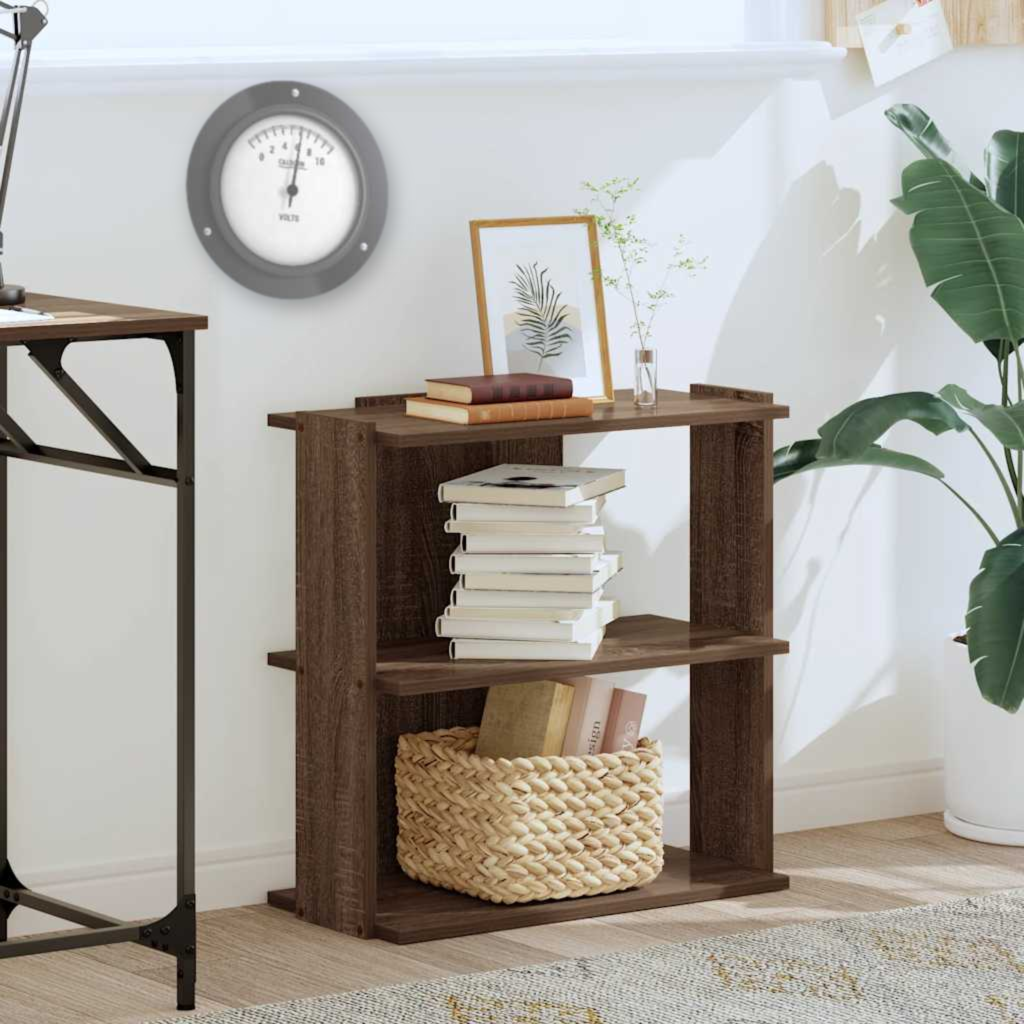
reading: V 6
